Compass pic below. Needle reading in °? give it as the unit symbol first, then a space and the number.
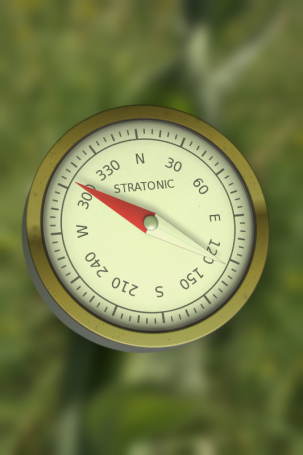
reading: ° 305
